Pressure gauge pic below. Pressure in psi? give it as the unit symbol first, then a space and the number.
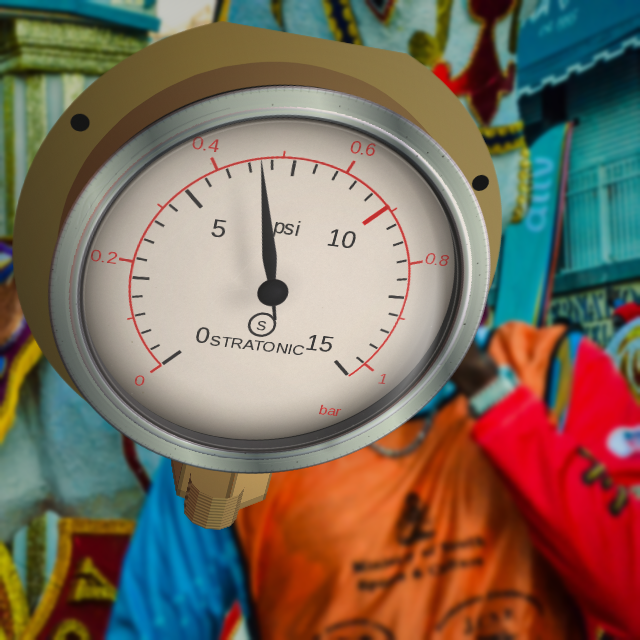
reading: psi 6.75
